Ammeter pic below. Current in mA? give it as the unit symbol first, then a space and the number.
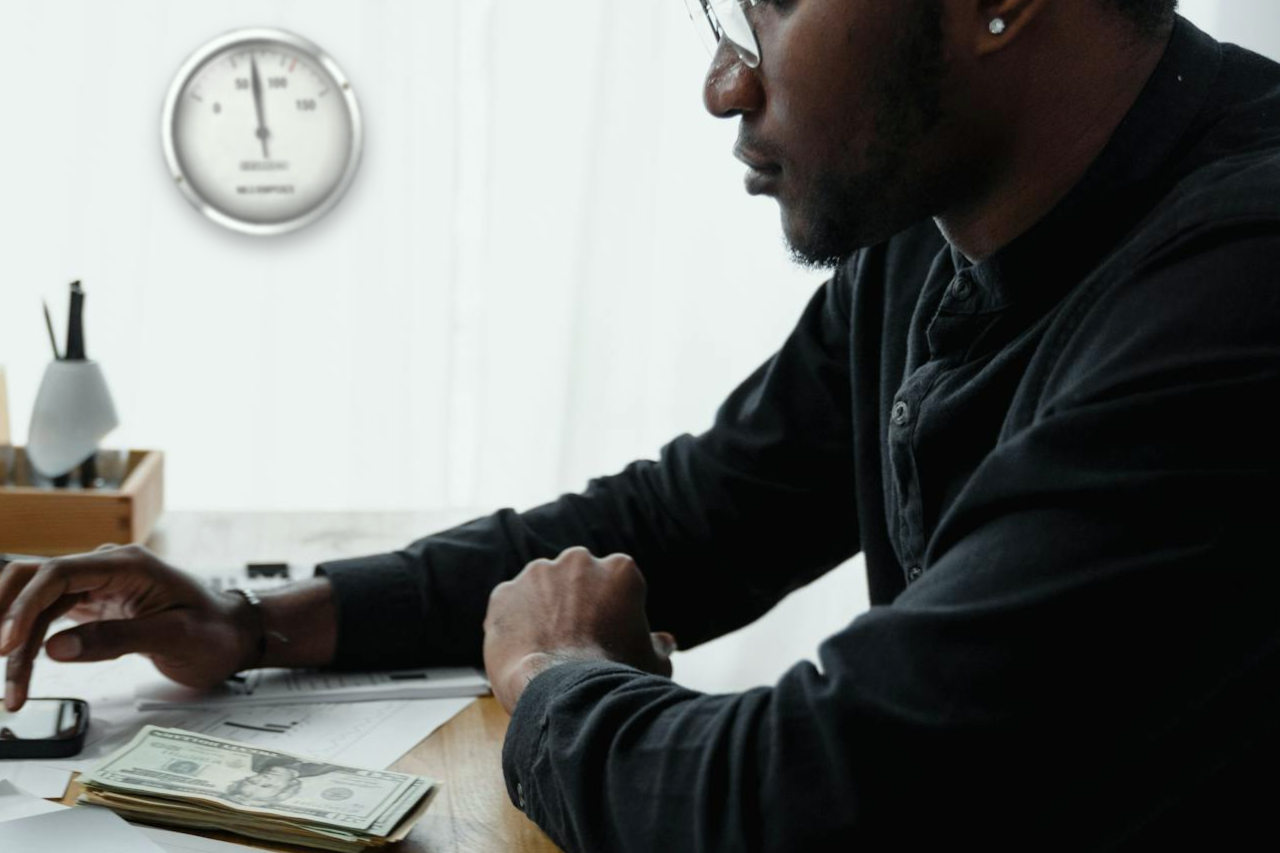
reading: mA 70
